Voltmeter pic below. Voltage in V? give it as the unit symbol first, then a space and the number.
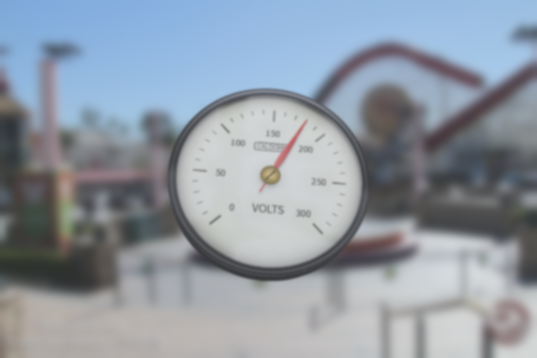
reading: V 180
